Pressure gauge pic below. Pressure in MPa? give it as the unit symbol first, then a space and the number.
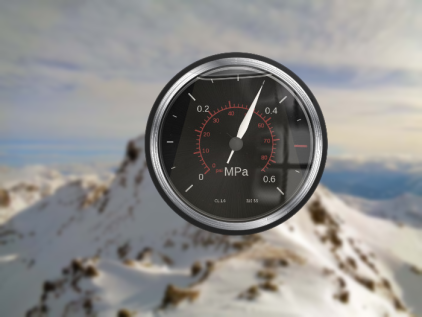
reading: MPa 0.35
